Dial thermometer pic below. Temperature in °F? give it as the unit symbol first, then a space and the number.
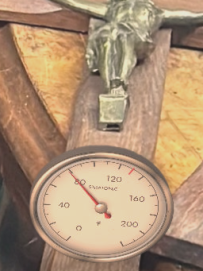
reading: °F 80
